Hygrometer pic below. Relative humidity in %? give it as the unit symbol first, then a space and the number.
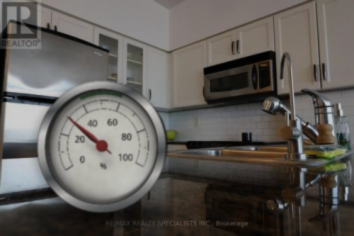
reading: % 30
